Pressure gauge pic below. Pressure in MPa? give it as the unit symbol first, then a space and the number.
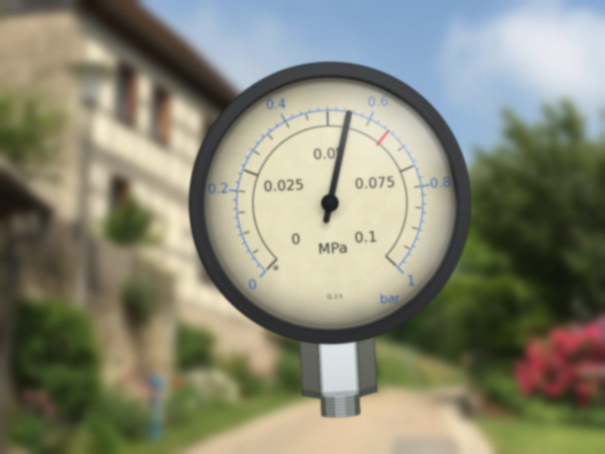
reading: MPa 0.055
